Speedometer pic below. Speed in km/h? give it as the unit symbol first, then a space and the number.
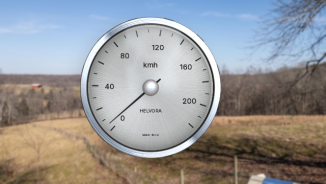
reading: km/h 5
